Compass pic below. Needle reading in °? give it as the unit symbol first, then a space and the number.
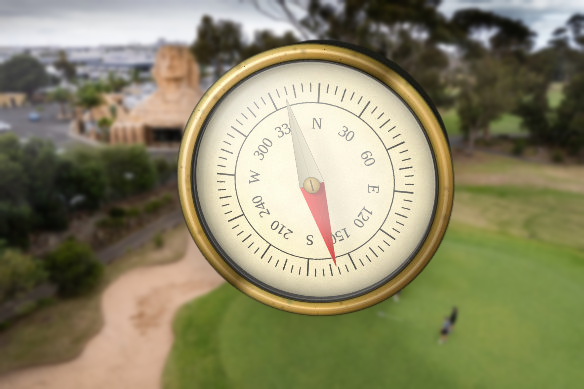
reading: ° 160
